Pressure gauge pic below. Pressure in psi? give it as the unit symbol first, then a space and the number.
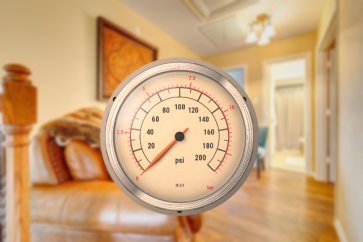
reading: psi 0
